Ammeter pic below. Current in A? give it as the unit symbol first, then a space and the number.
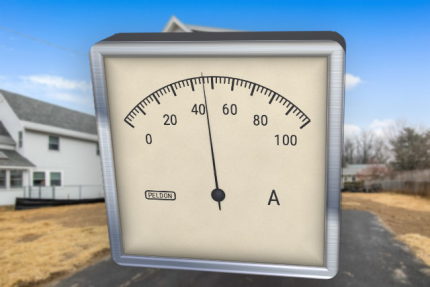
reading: A 46
